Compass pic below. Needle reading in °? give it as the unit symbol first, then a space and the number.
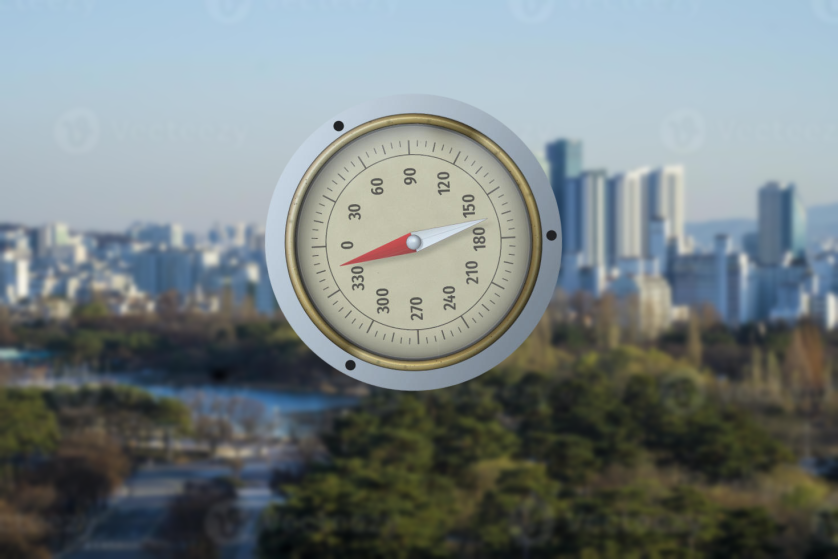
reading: ° 345
